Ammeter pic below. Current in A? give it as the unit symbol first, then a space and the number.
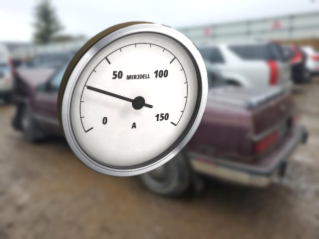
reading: A 30
